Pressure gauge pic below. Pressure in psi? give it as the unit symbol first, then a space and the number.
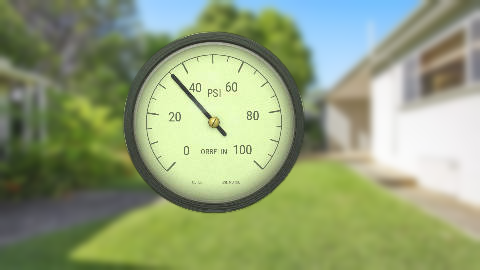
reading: psi 35
